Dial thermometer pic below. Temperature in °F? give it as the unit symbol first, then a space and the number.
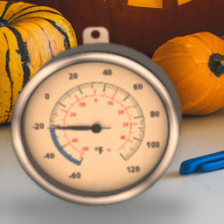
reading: °F -20
